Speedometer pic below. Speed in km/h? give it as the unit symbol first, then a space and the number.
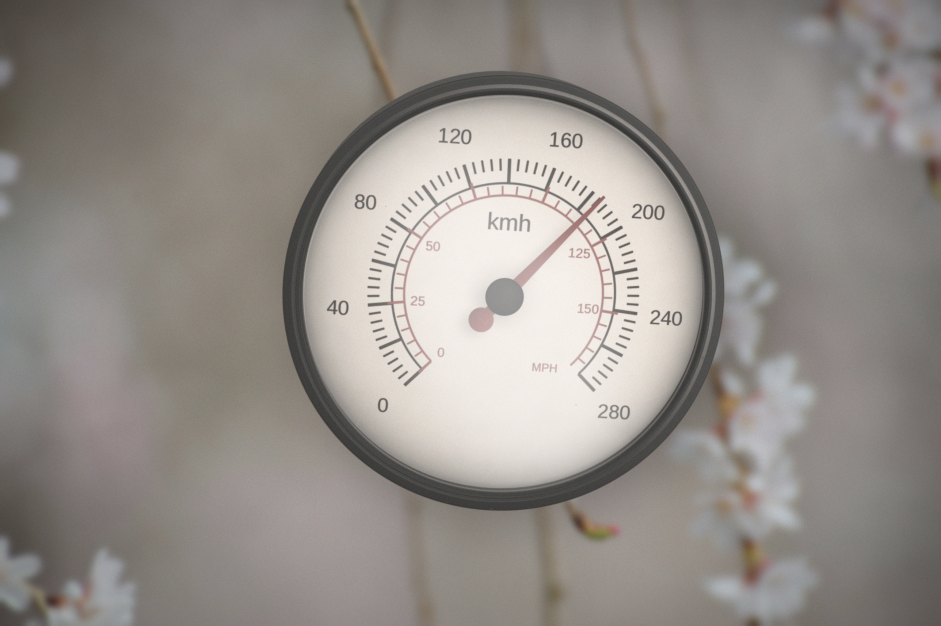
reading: km/h 184
